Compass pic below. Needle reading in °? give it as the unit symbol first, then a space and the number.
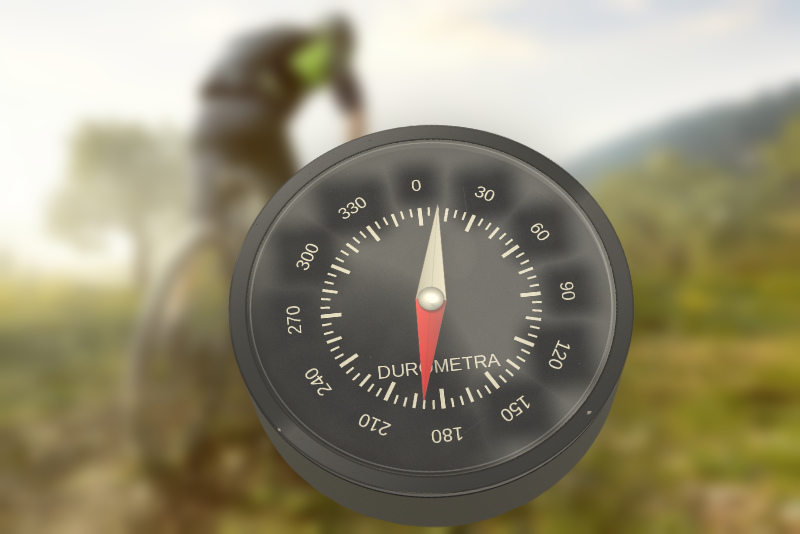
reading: ° 190
